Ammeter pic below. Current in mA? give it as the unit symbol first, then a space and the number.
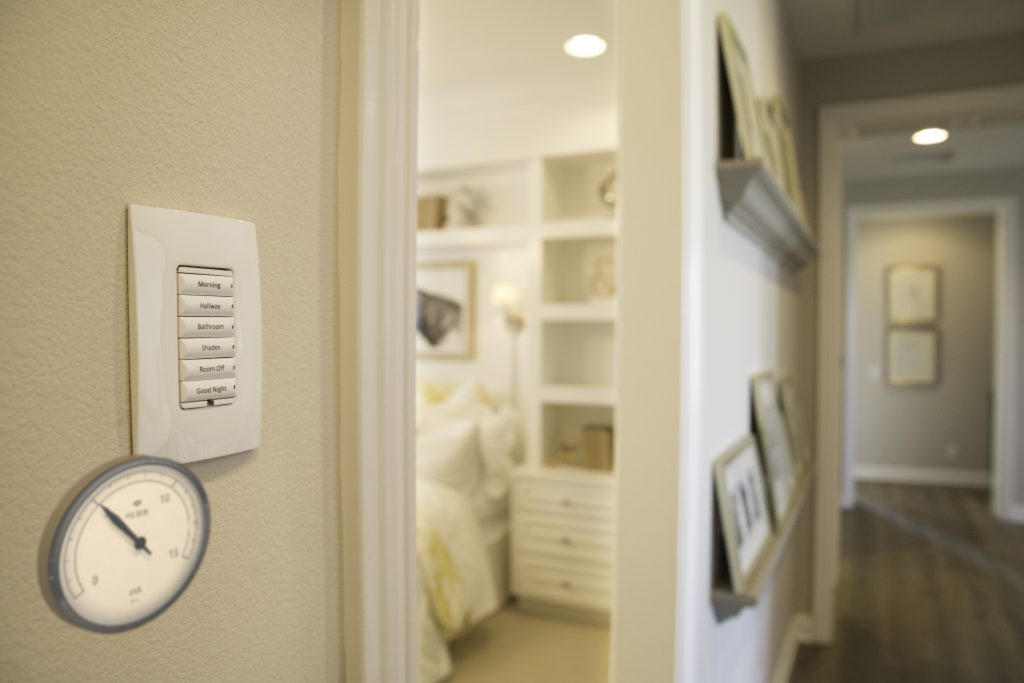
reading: mA 5
